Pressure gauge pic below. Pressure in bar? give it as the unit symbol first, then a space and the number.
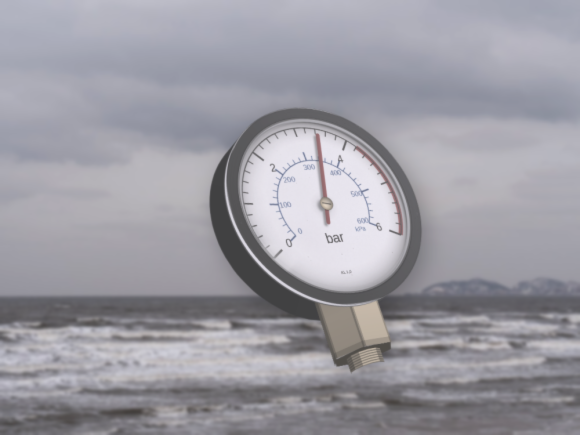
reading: bar 3.4
